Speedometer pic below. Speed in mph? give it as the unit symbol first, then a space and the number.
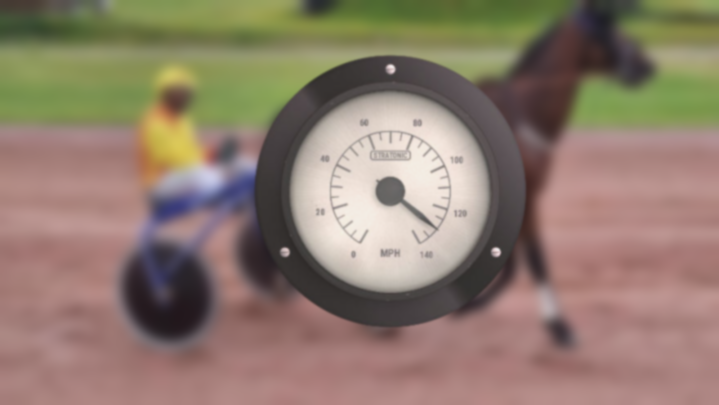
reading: mph 130
